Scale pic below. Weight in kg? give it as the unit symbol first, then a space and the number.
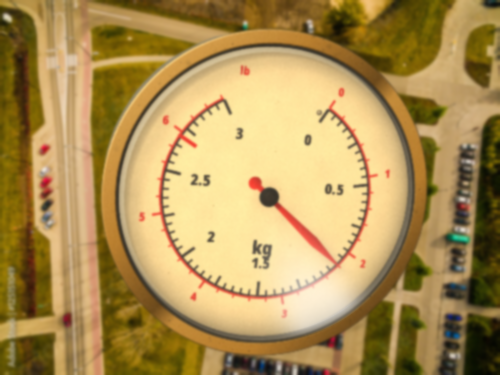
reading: kg 1
